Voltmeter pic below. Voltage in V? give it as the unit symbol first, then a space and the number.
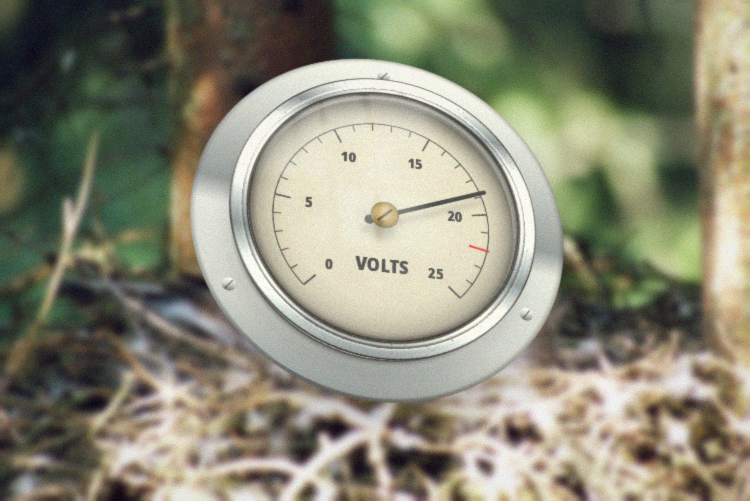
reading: V 19
